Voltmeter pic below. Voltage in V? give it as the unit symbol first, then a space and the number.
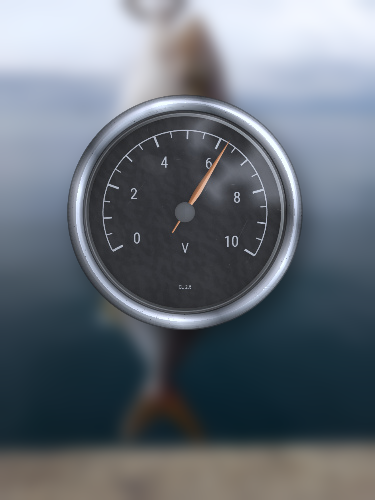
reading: V 6.25
